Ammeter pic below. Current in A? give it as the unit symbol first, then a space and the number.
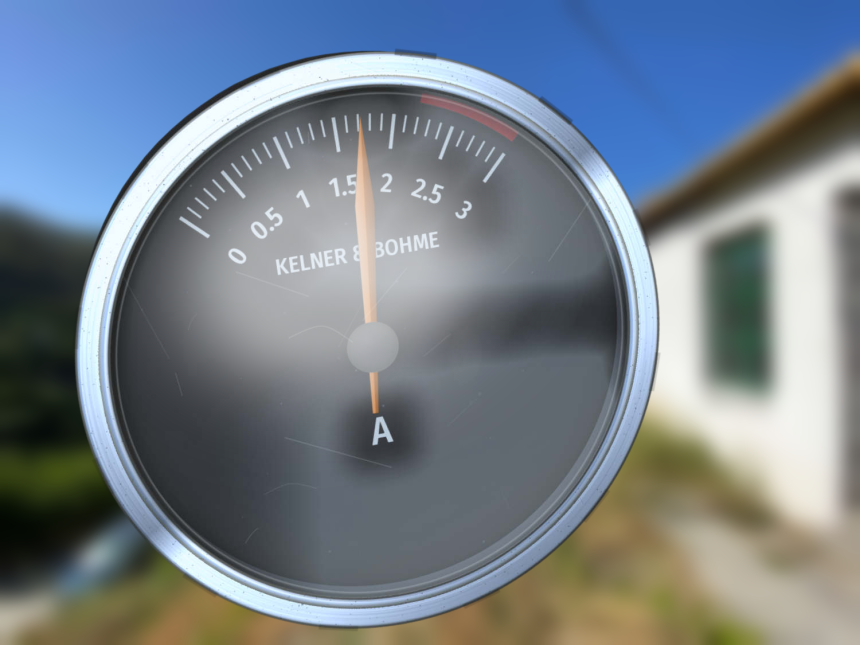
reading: A 1.7
